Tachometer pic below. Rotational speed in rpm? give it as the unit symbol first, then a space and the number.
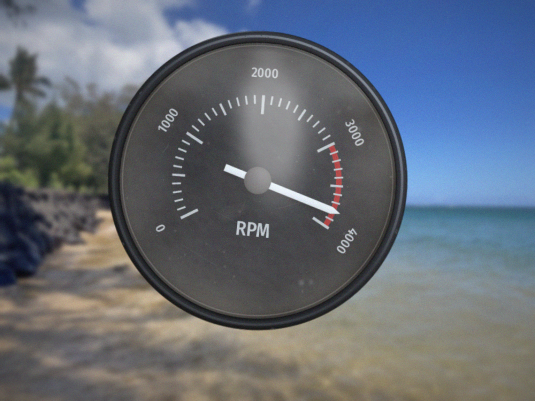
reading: rpm 3800
